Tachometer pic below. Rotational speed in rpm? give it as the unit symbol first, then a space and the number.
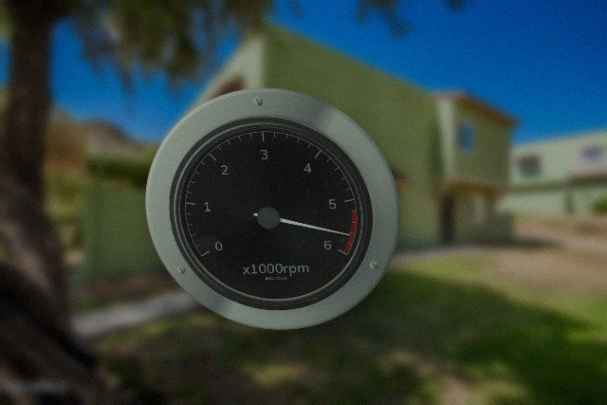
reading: rpm 5600
